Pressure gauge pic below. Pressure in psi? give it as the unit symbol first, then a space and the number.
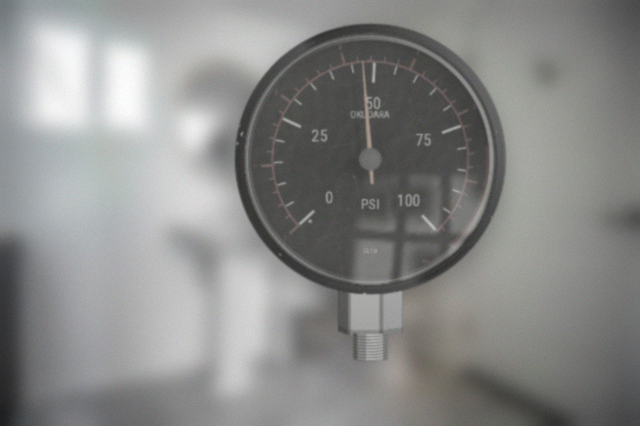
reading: psi 47.5
